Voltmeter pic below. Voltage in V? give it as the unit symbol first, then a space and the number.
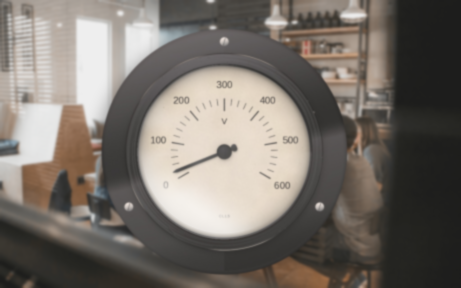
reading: V 20
